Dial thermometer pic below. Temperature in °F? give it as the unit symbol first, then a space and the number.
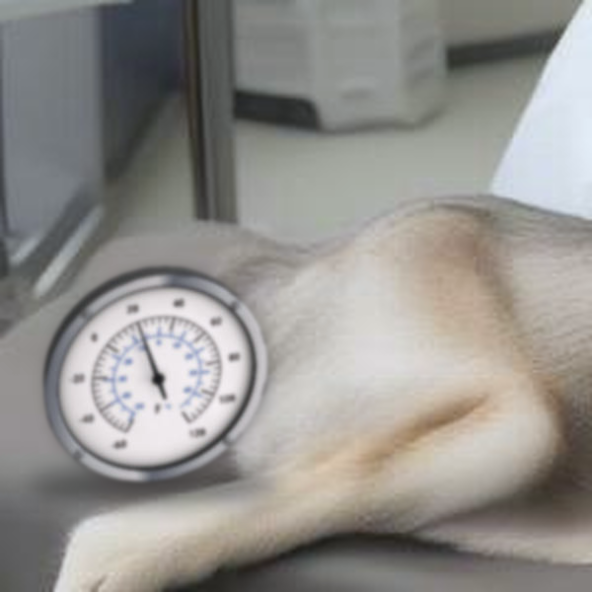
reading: °F 20
